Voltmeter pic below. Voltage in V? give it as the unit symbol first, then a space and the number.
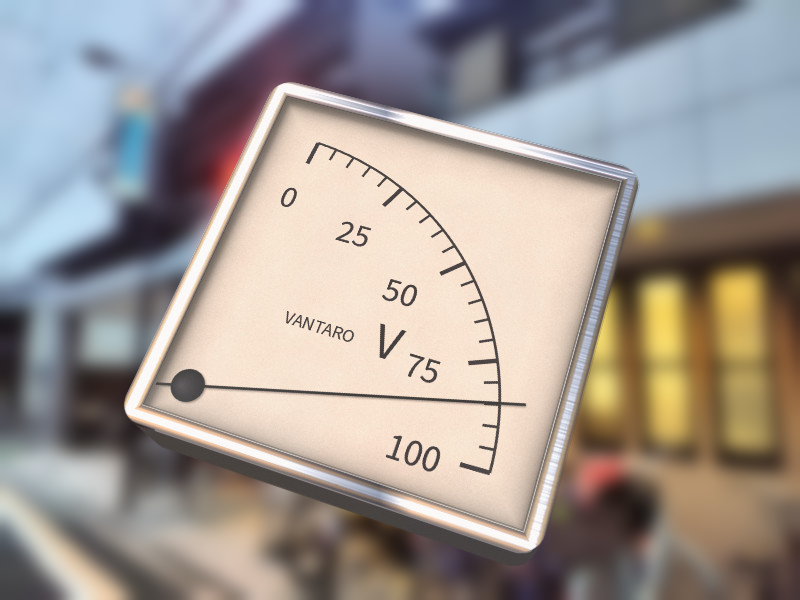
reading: V 85
